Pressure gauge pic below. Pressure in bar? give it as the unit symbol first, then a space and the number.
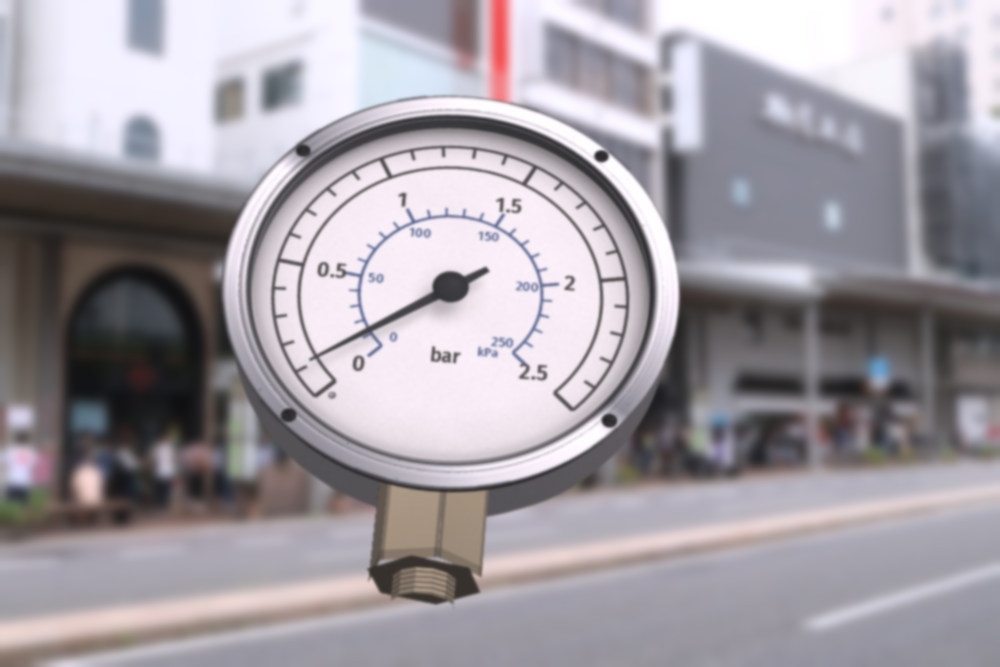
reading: bar 0.1
